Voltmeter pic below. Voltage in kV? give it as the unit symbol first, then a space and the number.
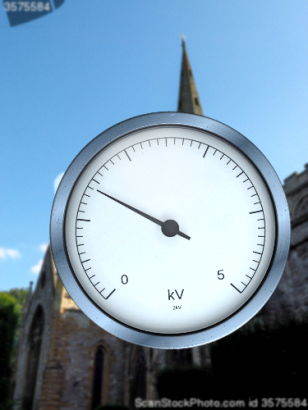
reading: kV 1.4
